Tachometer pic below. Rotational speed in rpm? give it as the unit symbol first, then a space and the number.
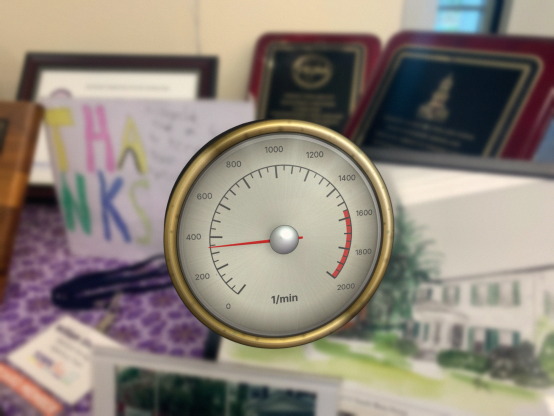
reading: rpm 350
